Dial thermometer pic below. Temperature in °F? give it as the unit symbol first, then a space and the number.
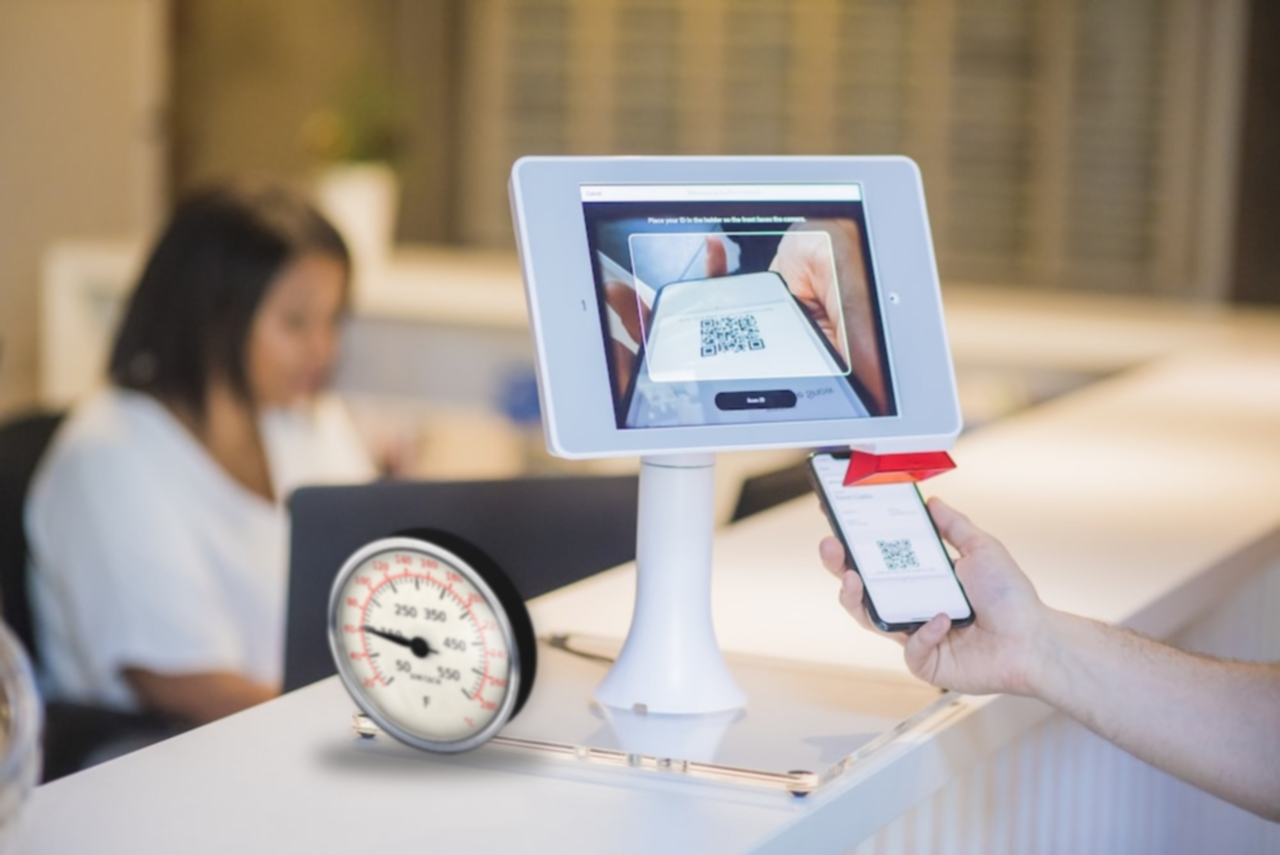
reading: °F 150
